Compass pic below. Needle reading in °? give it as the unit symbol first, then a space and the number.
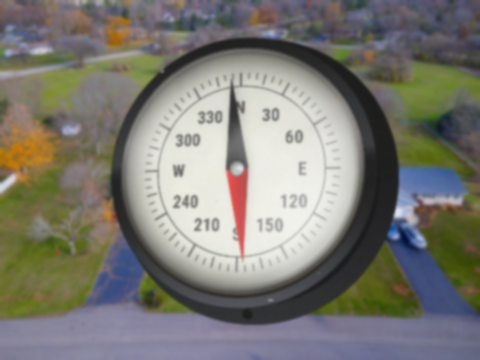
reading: ° 175
